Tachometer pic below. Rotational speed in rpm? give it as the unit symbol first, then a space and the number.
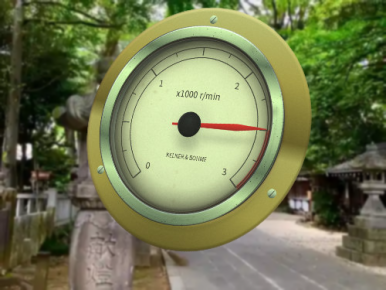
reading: rpm 2500
